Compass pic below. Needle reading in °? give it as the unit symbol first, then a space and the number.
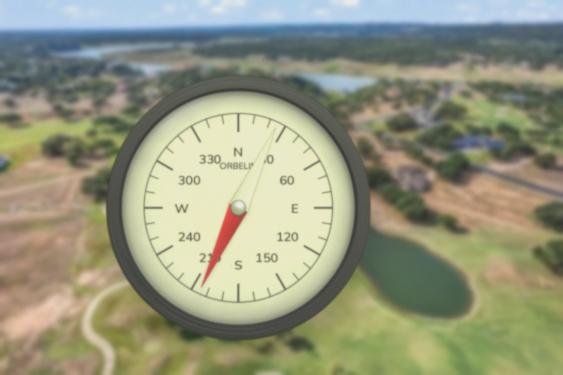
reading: ° 205
